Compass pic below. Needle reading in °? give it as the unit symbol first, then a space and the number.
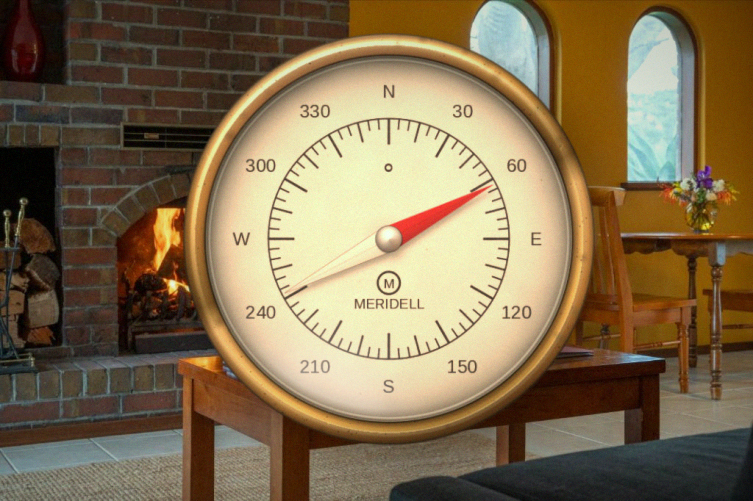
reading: ° 62.5
